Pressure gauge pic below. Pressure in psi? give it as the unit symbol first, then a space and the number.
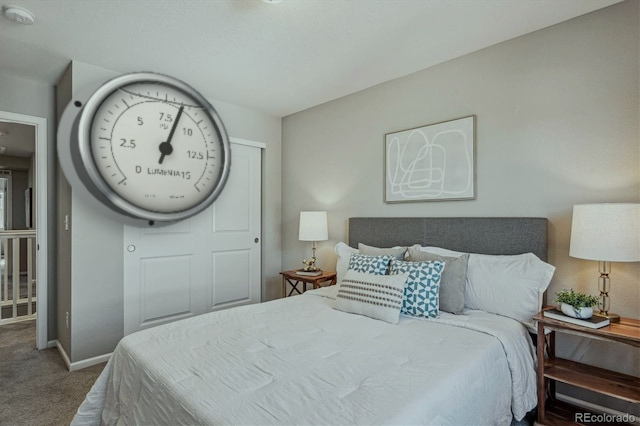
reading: psi 8.5
